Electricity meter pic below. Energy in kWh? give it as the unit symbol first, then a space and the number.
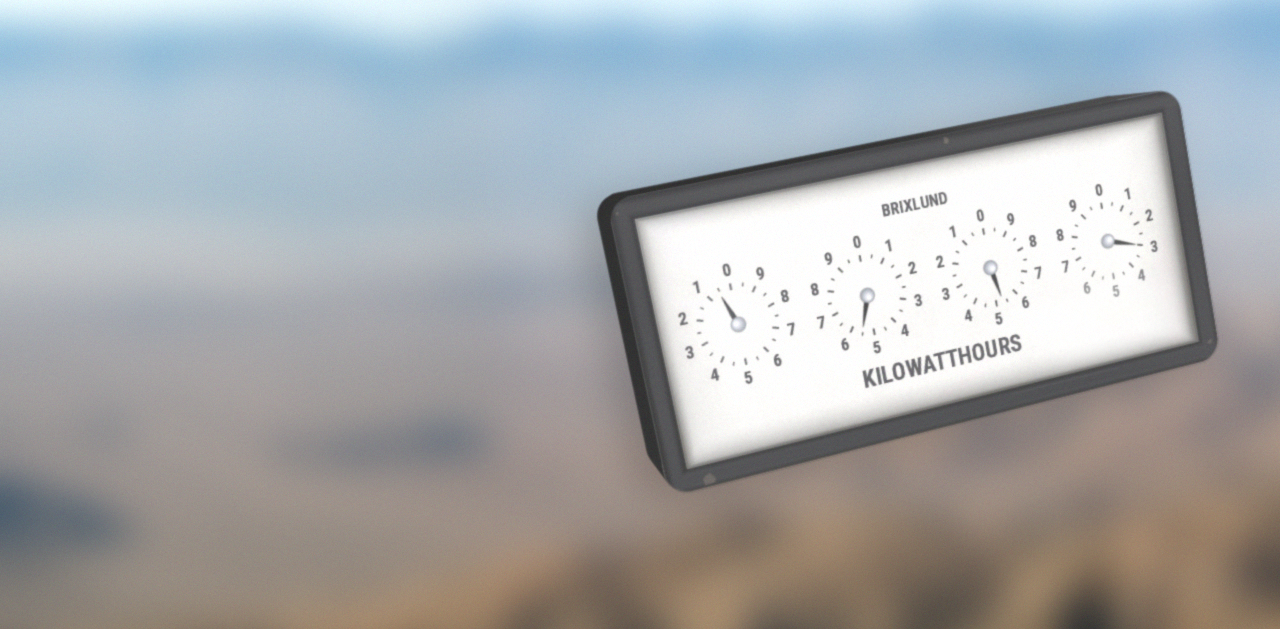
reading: kWh 553
